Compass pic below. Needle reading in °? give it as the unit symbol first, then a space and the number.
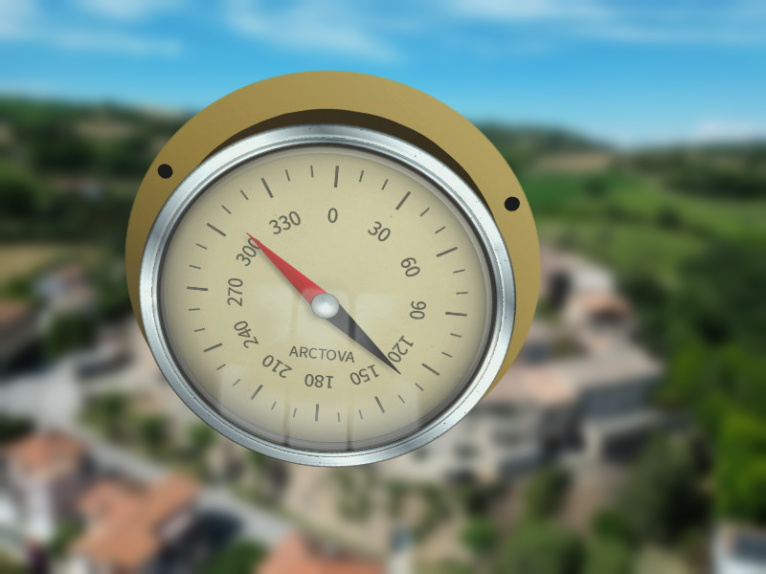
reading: ° 310
